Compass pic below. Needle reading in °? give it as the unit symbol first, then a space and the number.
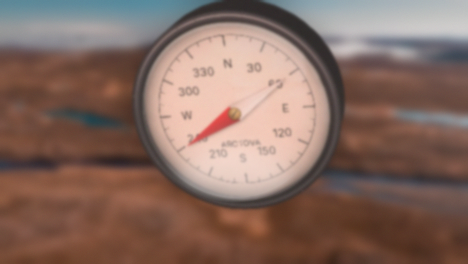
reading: ° 240
